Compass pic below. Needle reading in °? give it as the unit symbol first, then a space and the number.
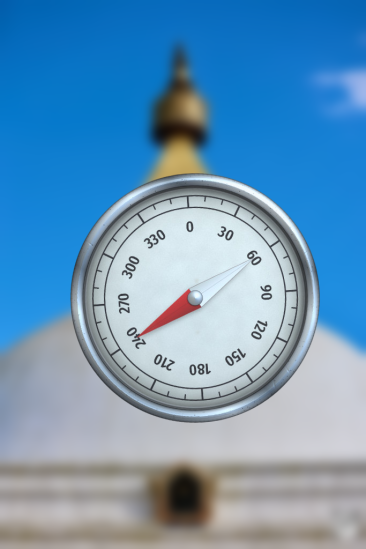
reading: ° 240
